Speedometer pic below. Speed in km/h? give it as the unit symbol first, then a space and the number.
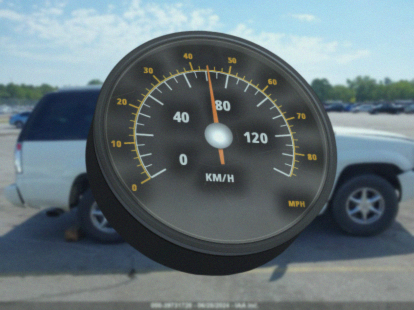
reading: km/h 70
